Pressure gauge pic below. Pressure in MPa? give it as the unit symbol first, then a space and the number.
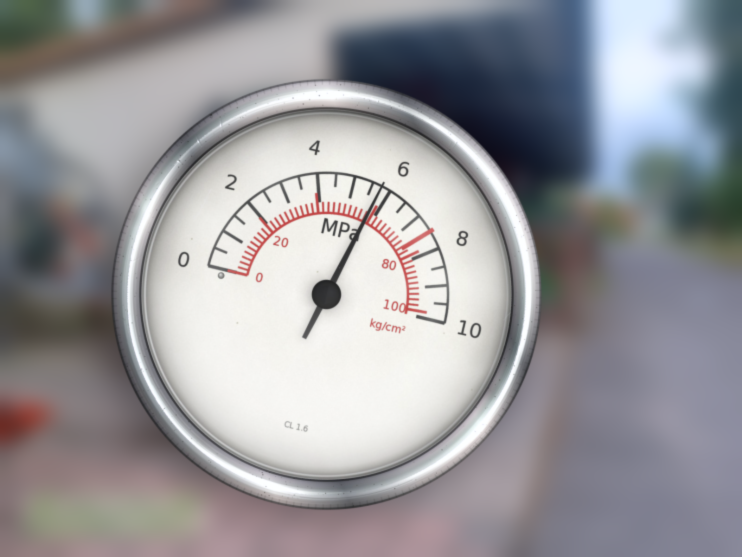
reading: MPa 5.75
